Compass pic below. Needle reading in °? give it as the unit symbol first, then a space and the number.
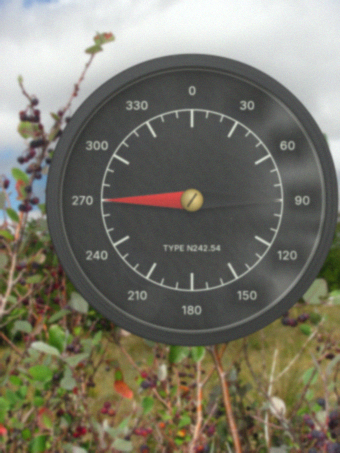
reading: ° 270
